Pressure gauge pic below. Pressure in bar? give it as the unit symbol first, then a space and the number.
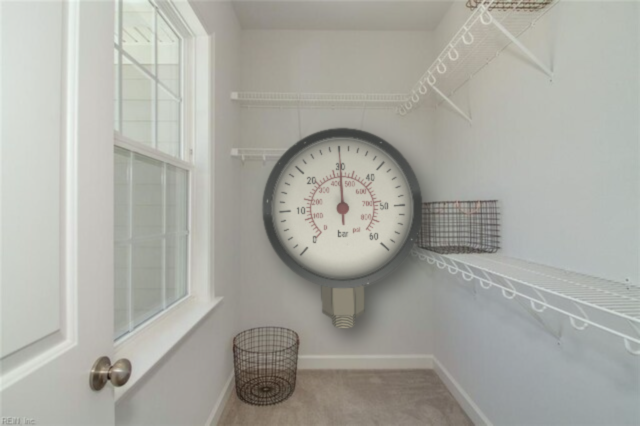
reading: bar 30
